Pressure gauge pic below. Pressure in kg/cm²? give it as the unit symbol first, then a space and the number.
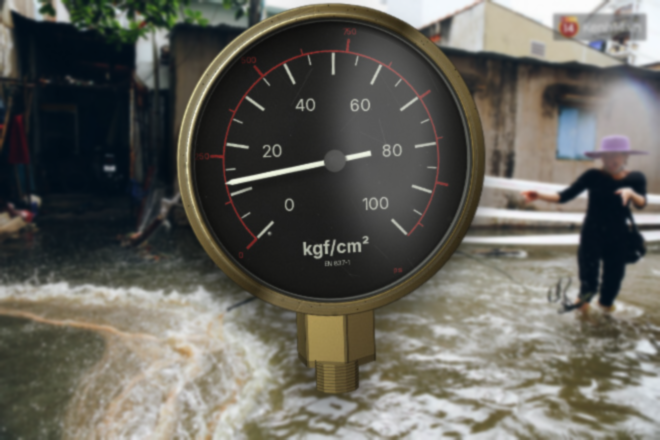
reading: kg/cm² 12.5
